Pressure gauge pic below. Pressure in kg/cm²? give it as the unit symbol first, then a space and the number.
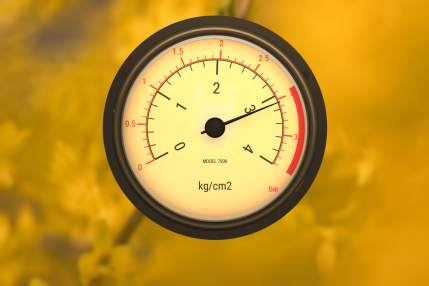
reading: kg/cm² 3.1
